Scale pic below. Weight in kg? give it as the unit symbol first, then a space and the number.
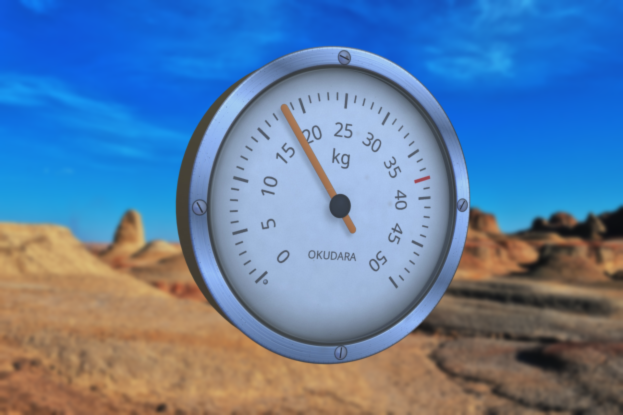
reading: kg 18
